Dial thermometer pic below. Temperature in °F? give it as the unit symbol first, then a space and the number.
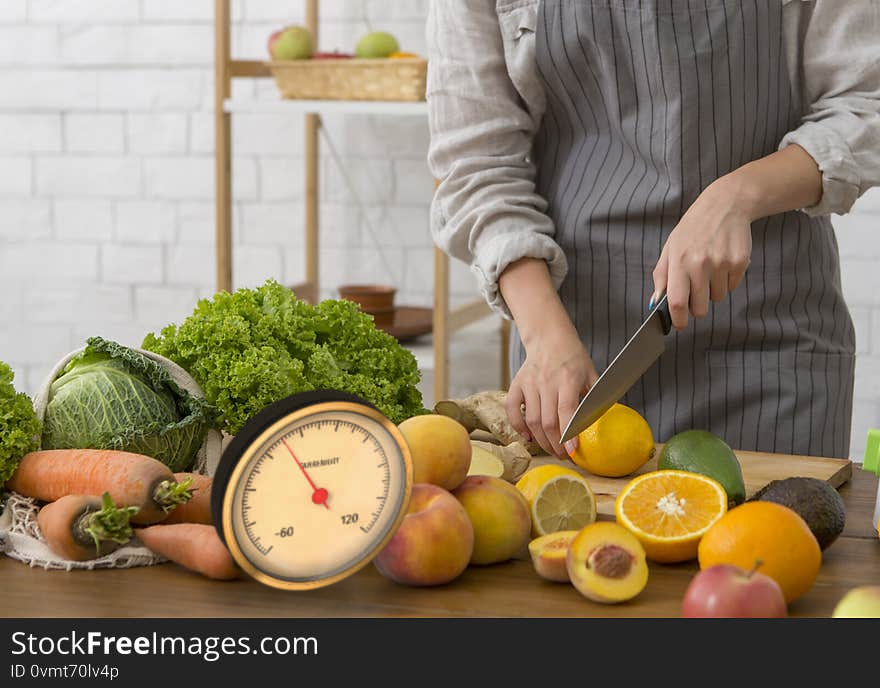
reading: °F 10
